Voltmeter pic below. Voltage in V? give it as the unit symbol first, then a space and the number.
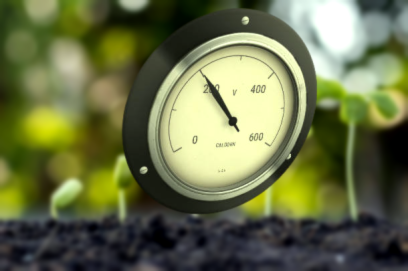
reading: V 200
